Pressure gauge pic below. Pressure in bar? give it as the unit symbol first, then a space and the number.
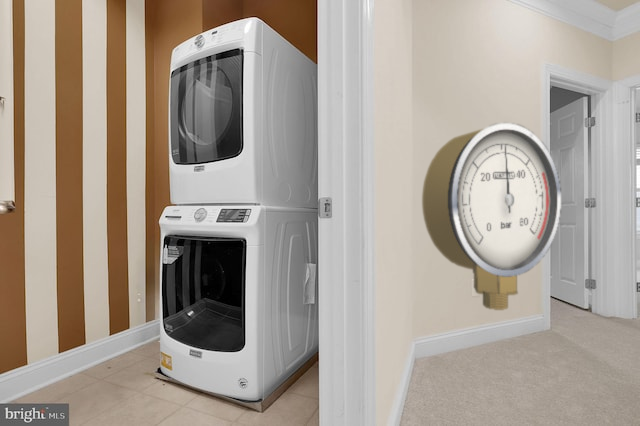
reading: bar 30
